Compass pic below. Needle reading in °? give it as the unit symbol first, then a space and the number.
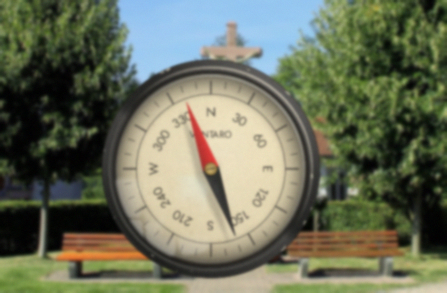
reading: ° 340
